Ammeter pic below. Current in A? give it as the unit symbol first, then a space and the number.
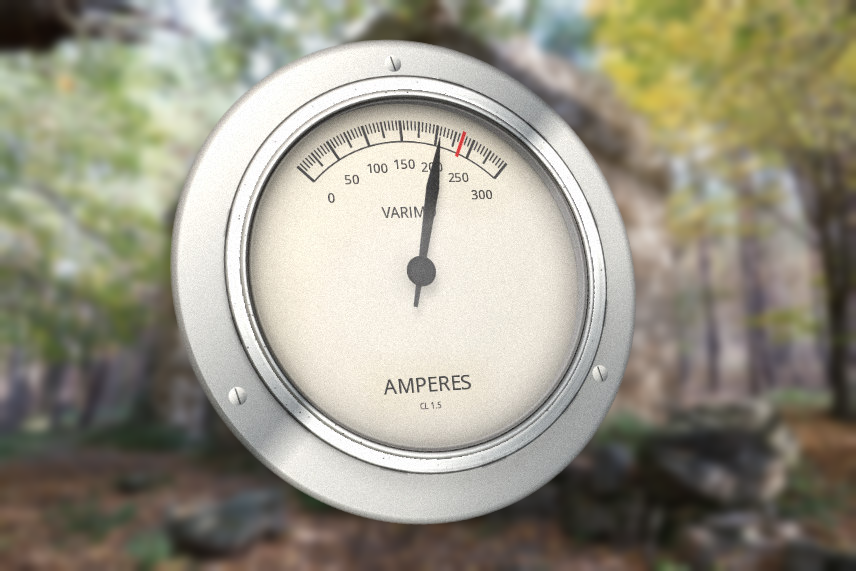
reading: A 200
